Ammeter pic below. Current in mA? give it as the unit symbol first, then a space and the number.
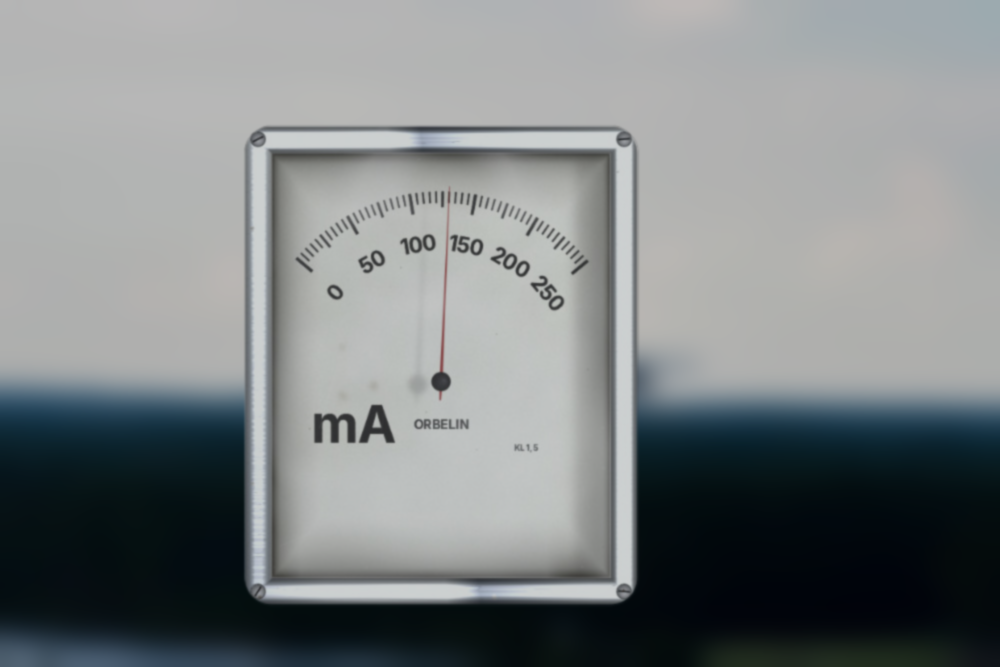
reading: mA 130
